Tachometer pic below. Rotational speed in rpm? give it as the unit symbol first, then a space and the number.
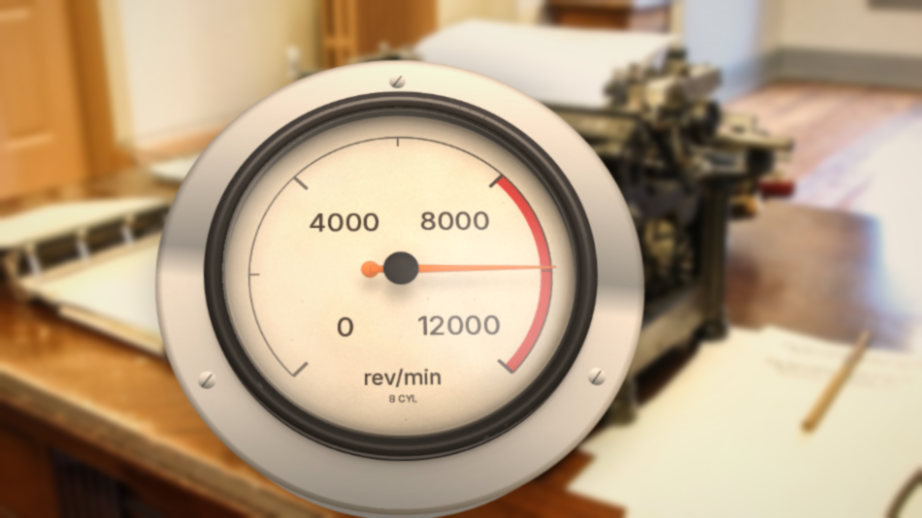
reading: rpm 10000
